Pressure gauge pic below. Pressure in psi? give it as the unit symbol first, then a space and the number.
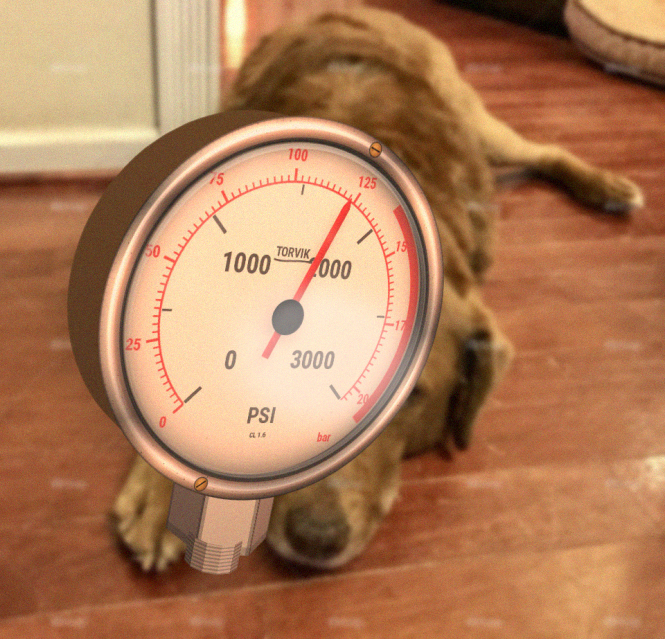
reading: psi 1750
